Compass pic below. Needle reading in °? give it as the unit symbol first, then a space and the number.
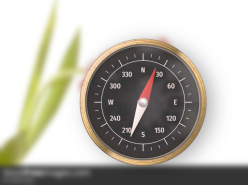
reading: ° 20
